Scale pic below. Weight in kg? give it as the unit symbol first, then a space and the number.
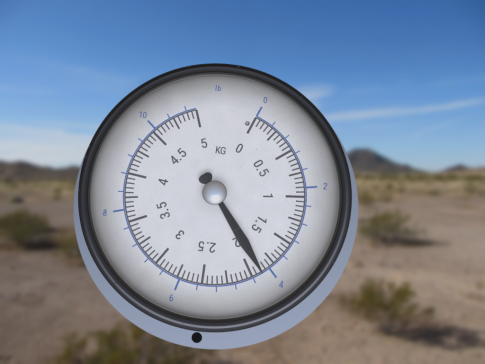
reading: kg 1.9
